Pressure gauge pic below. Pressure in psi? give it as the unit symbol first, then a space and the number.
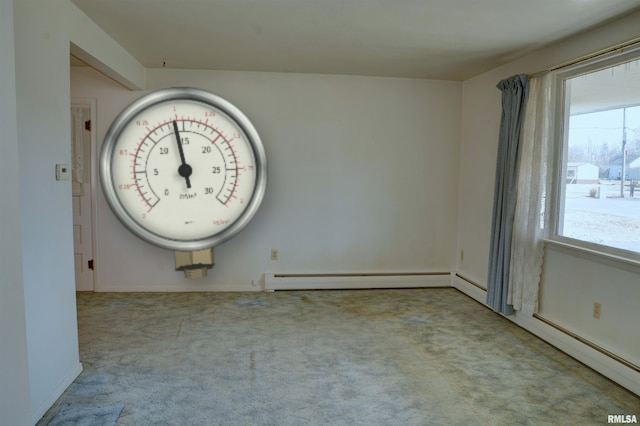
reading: psi 14
